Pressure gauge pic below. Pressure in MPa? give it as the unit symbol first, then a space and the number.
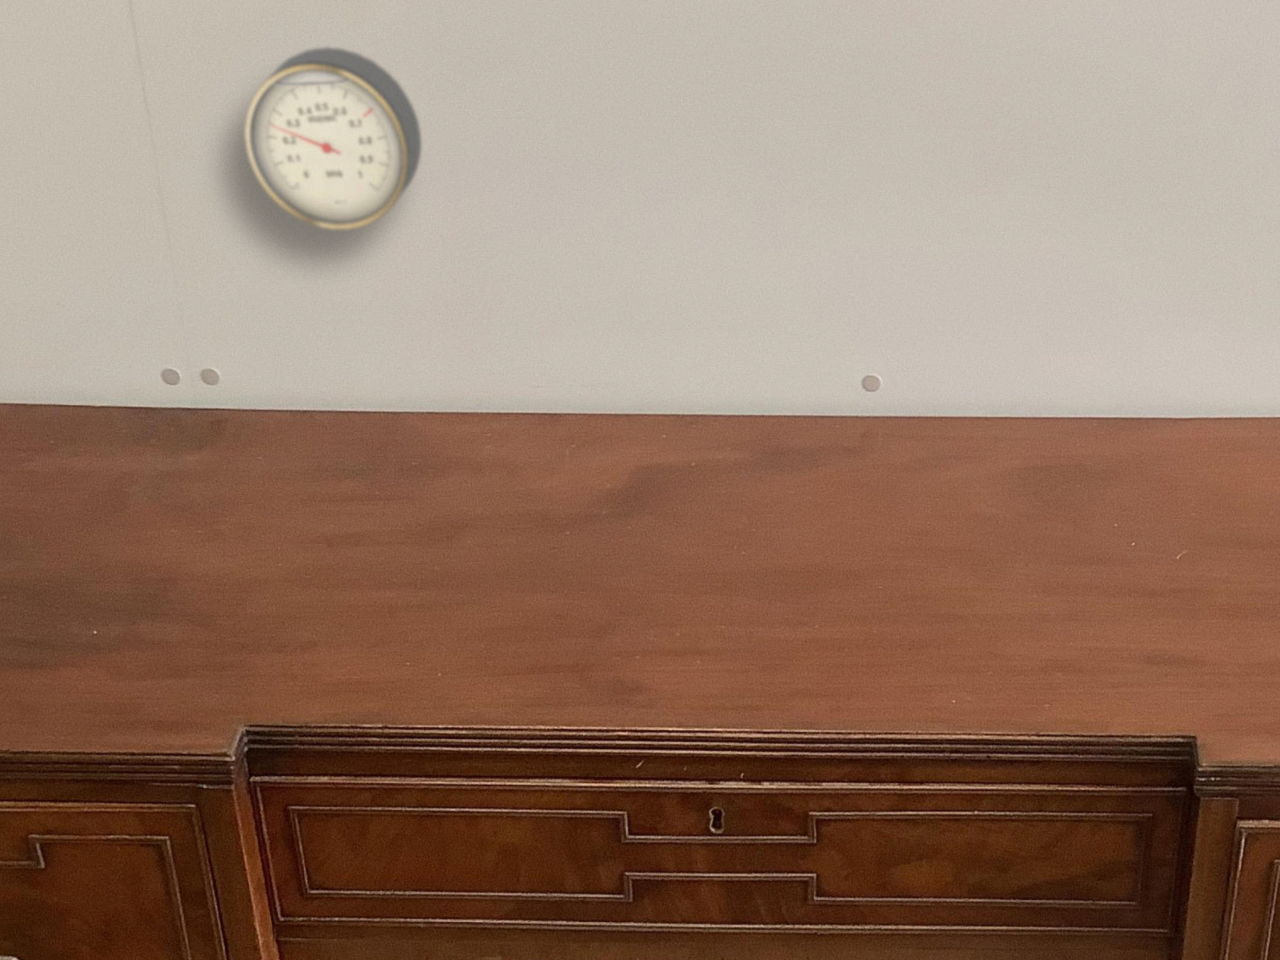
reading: MPa 0.25
